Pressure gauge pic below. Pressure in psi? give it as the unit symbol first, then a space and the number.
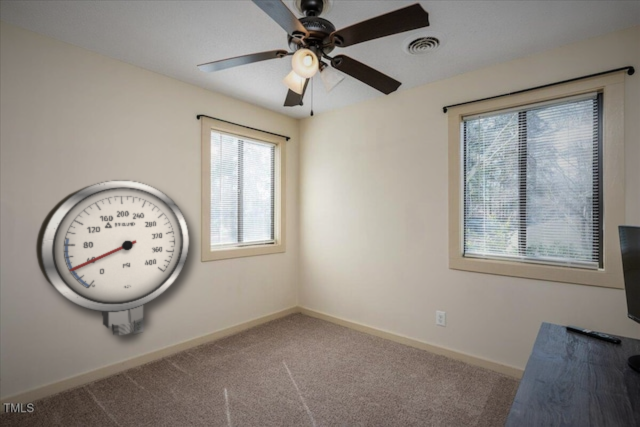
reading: psi 40
